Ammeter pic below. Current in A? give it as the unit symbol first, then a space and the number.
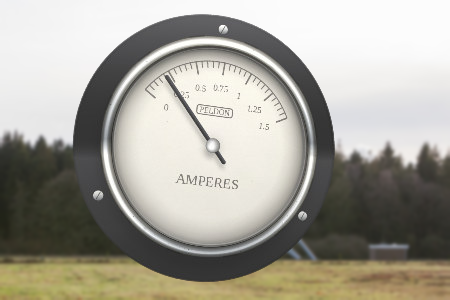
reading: A 0.2
